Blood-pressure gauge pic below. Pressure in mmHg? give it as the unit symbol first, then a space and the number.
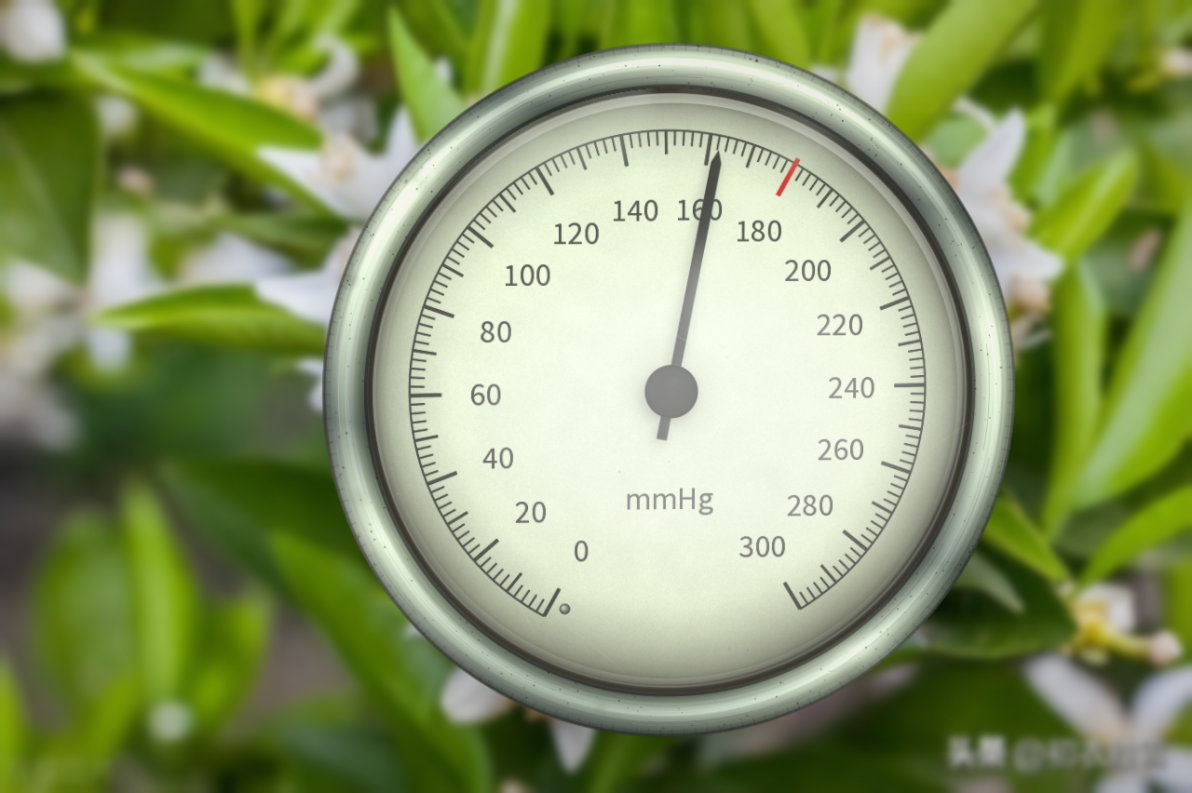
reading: mmHg 162
